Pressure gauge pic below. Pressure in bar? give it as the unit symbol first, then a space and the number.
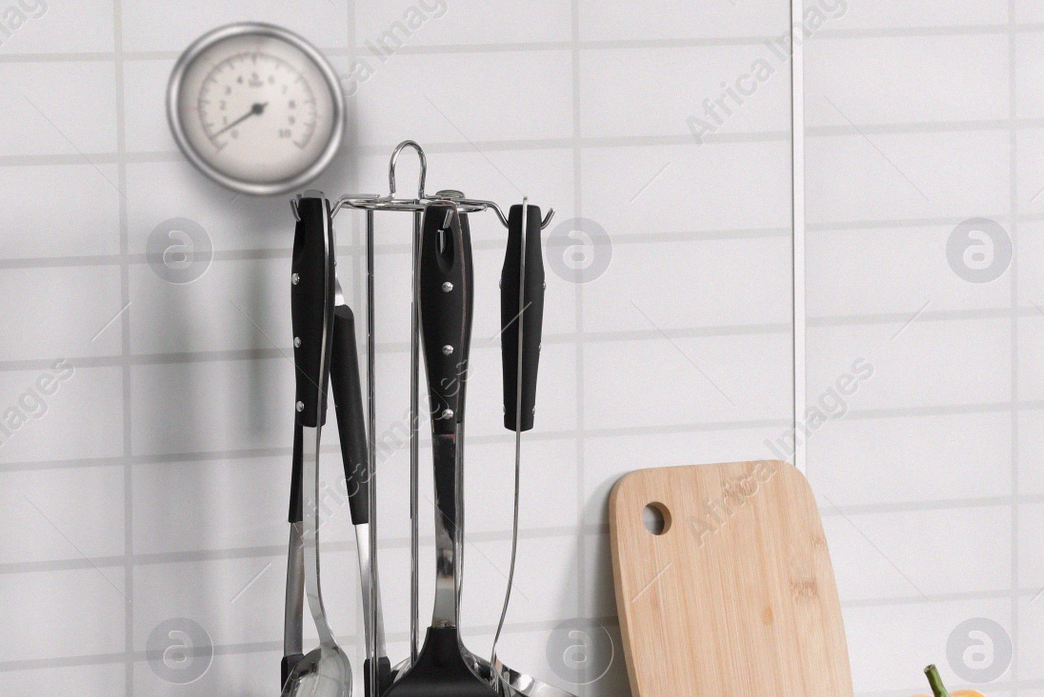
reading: bar 0.5
